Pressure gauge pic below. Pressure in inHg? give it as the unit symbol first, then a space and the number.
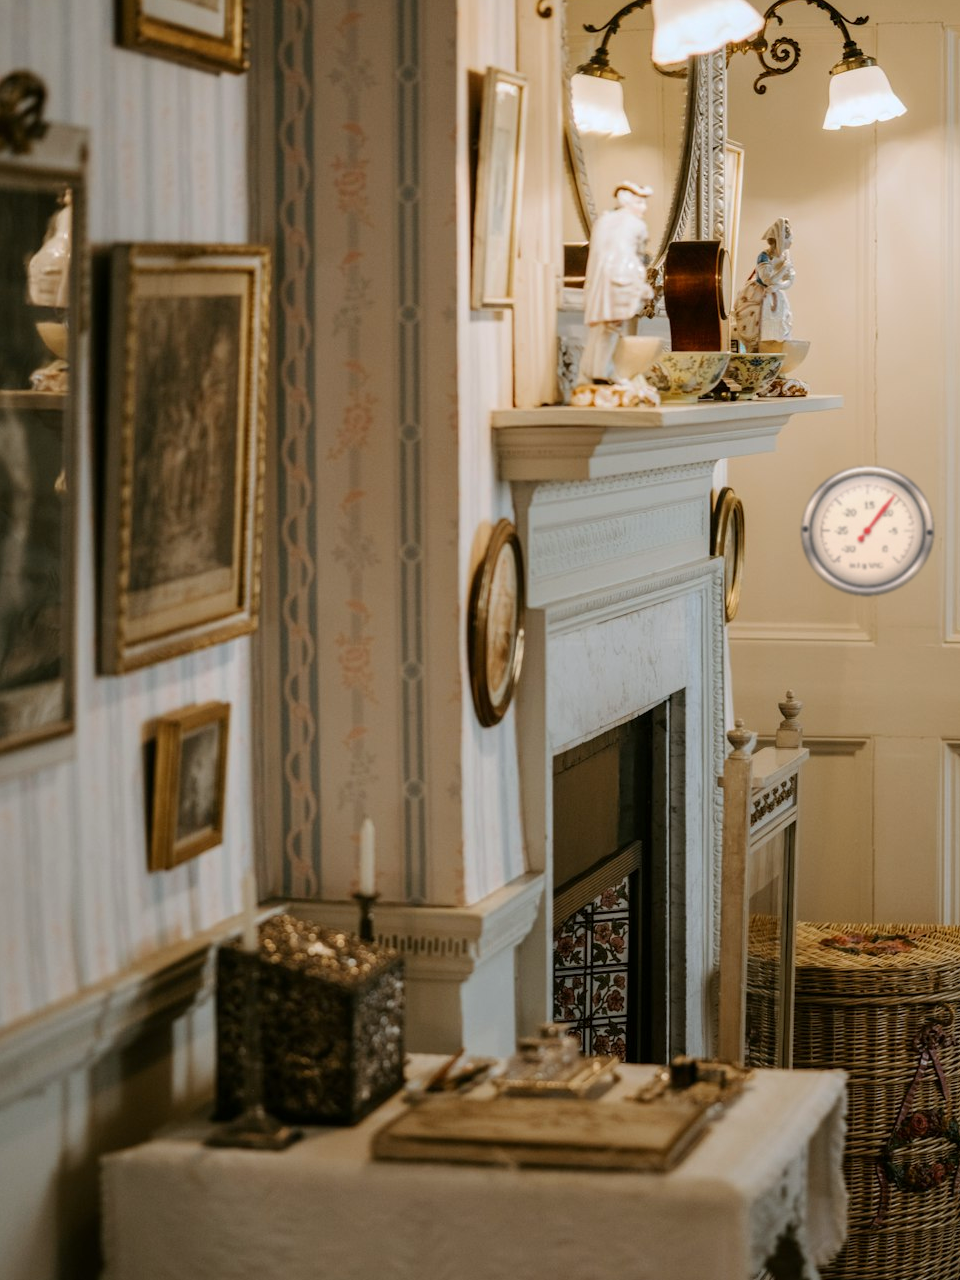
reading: inHg -11
